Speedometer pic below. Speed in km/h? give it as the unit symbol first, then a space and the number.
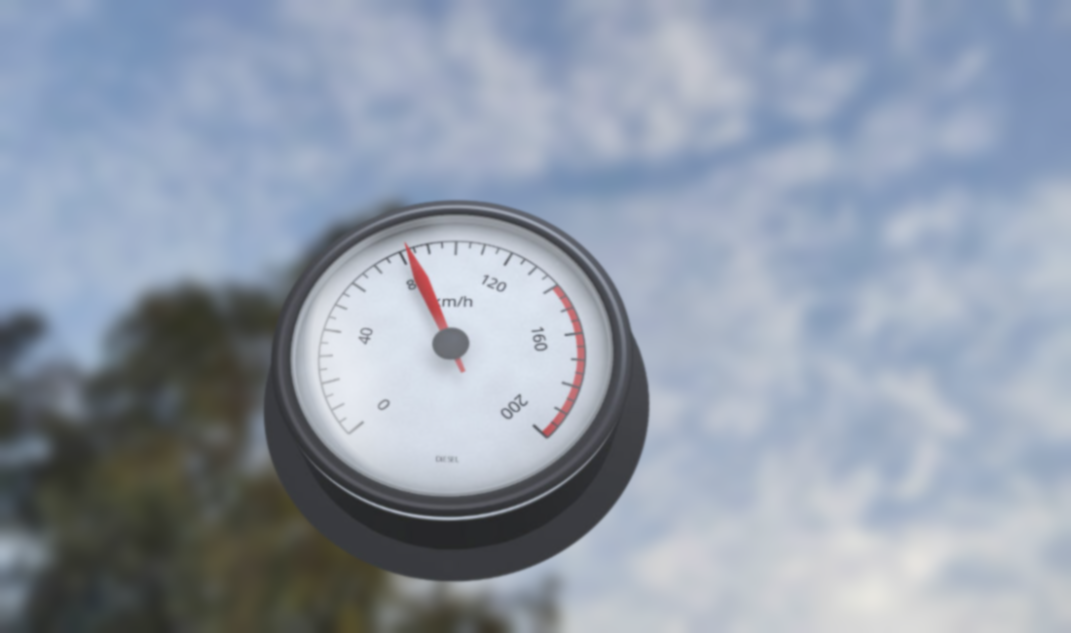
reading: km/h 82.5
